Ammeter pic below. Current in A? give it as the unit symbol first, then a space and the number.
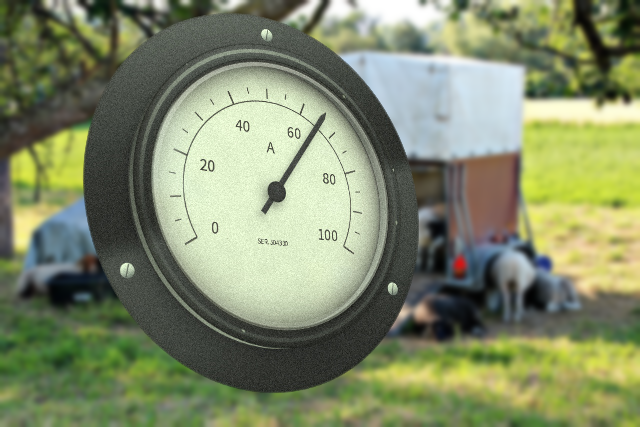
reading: A 65
